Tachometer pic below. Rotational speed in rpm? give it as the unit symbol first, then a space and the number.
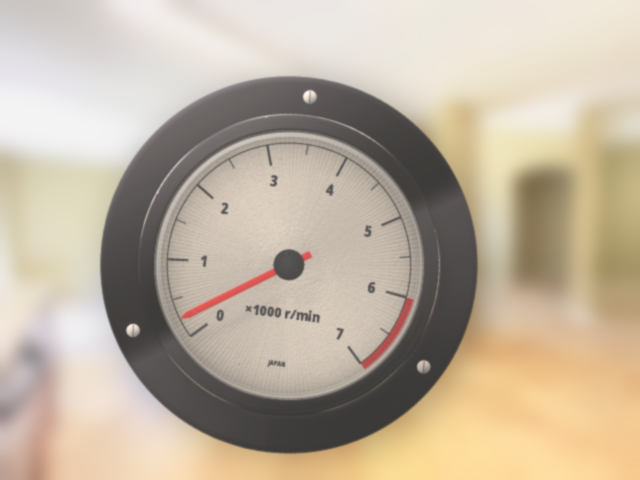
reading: rpm 250
